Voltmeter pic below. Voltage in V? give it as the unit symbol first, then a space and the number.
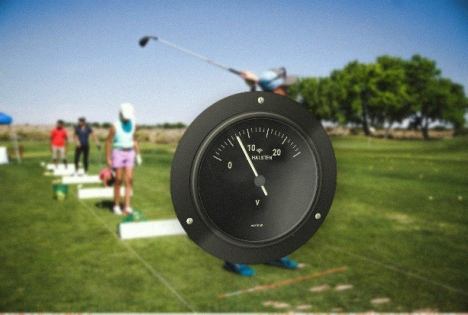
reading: V 7
